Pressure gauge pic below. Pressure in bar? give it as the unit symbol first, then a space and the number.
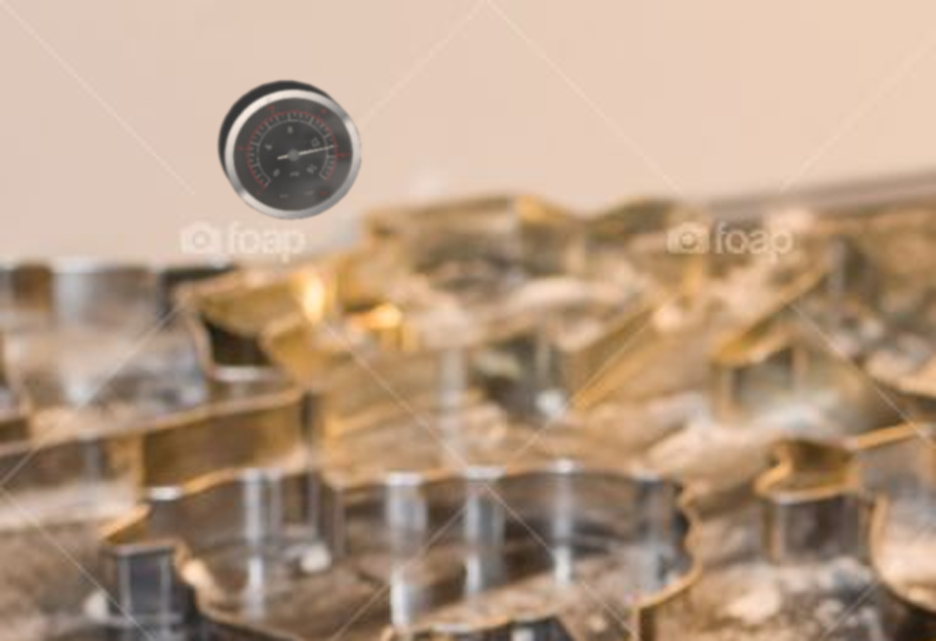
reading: bar 13
